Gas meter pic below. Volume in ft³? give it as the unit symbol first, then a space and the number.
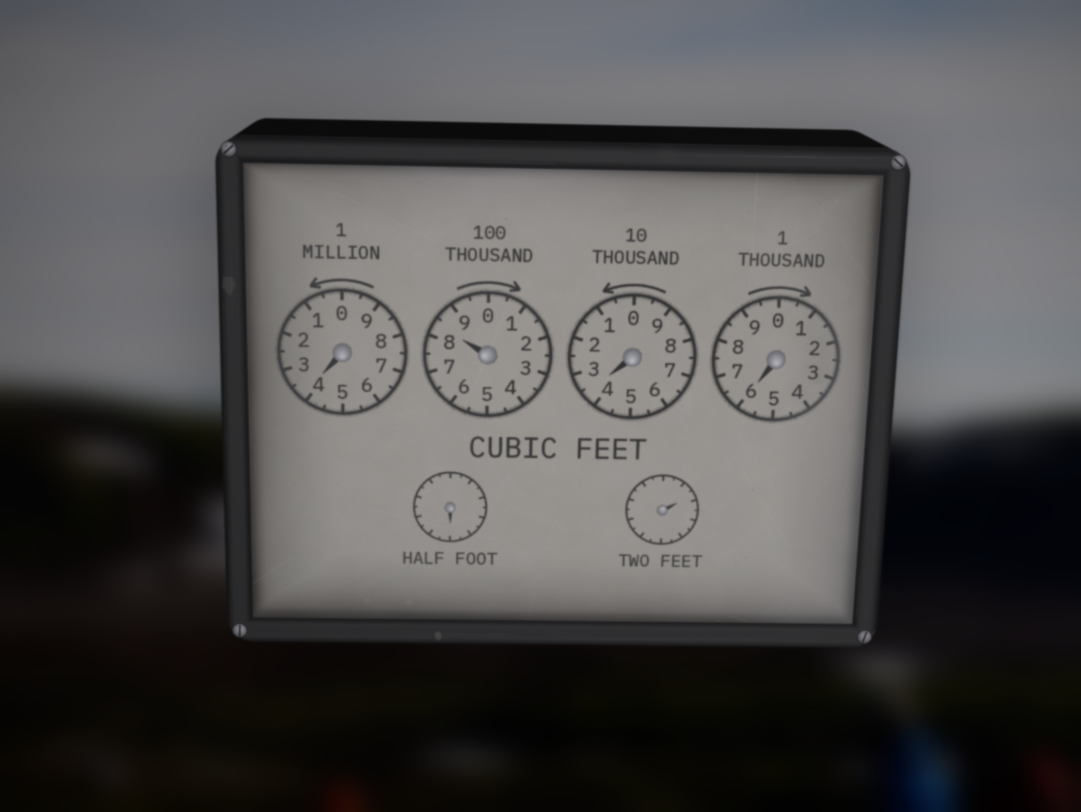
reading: ft³ 383600
